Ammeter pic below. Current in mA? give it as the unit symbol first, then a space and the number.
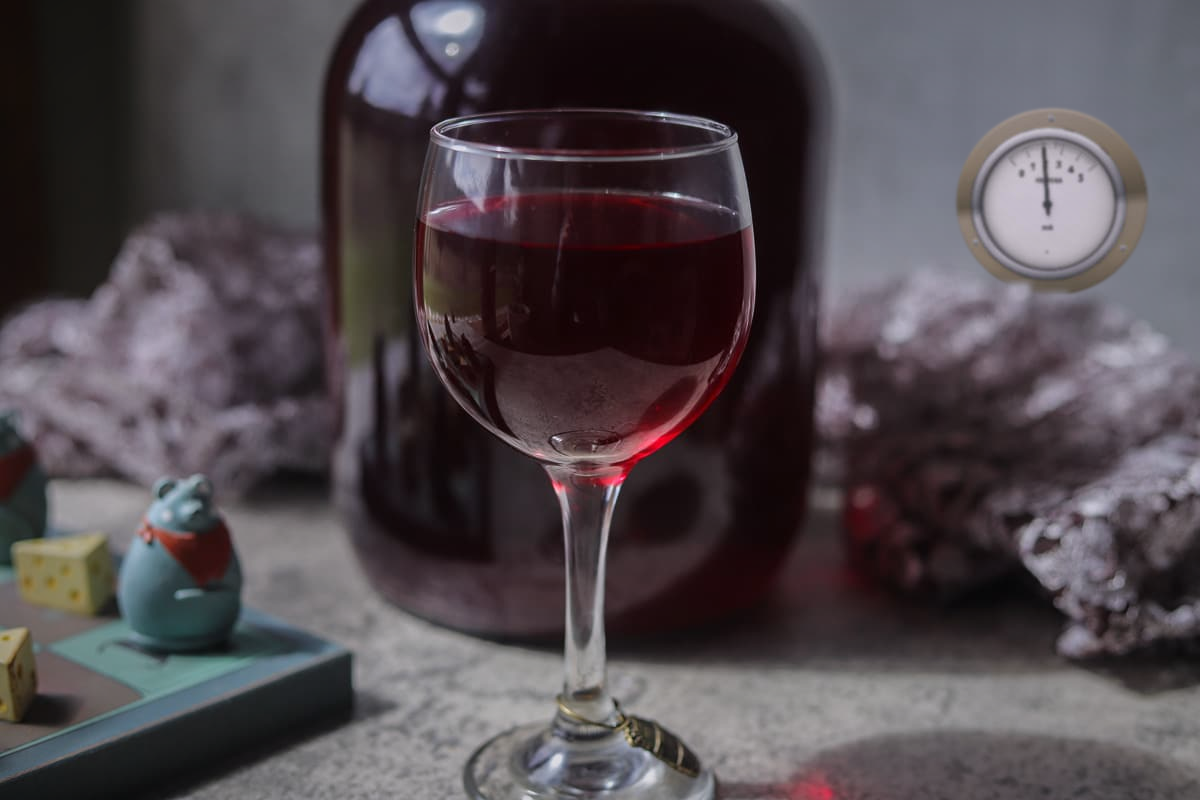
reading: mA 2
